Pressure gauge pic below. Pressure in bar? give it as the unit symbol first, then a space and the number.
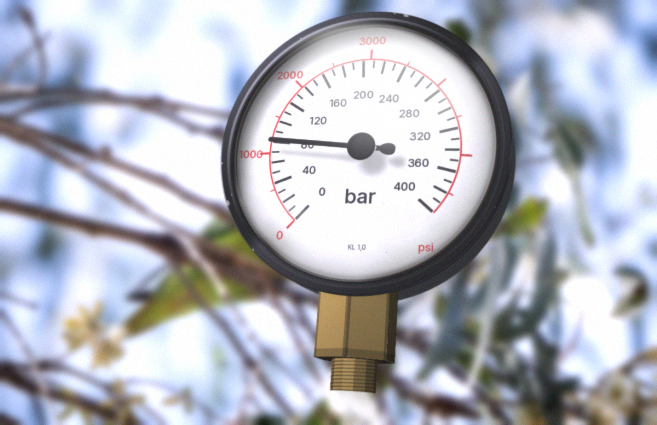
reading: bar 80
